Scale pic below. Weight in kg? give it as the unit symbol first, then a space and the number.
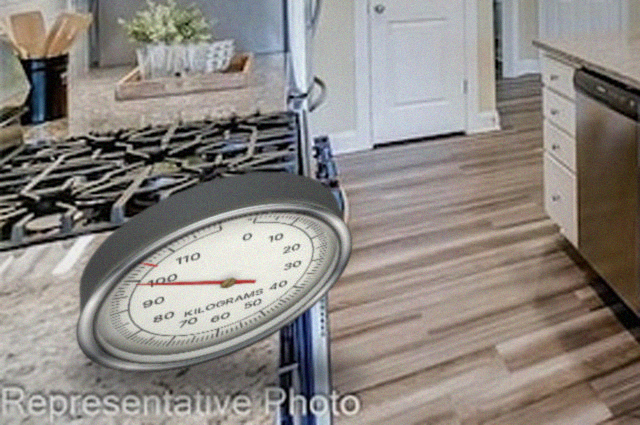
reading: kg 100
